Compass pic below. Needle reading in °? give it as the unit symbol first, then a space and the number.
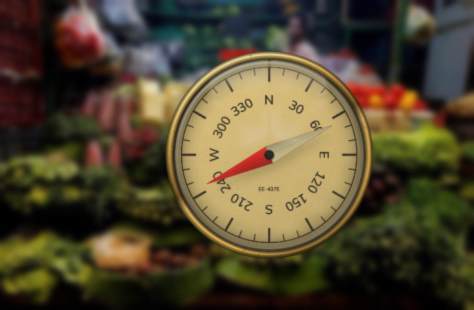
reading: ° 245
